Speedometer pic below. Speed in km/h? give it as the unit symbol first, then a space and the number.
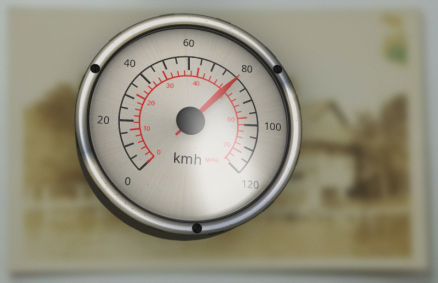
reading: km/h 80
